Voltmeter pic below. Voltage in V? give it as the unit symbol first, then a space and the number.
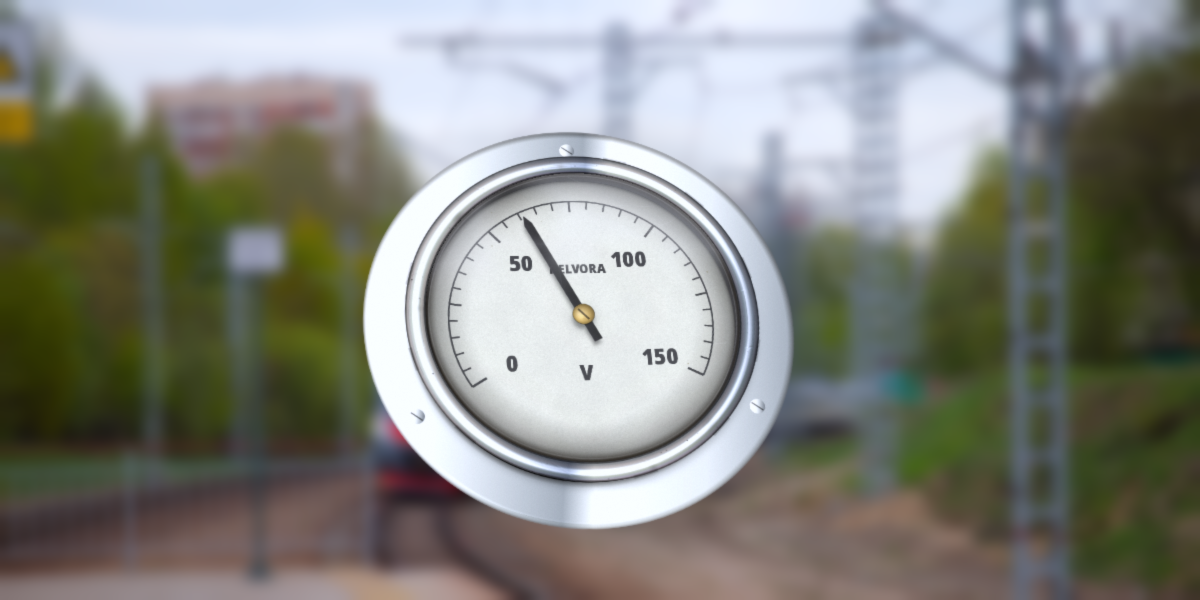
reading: V 60
